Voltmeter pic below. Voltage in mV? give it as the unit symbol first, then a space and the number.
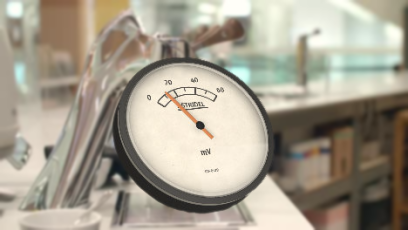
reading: mV 10
